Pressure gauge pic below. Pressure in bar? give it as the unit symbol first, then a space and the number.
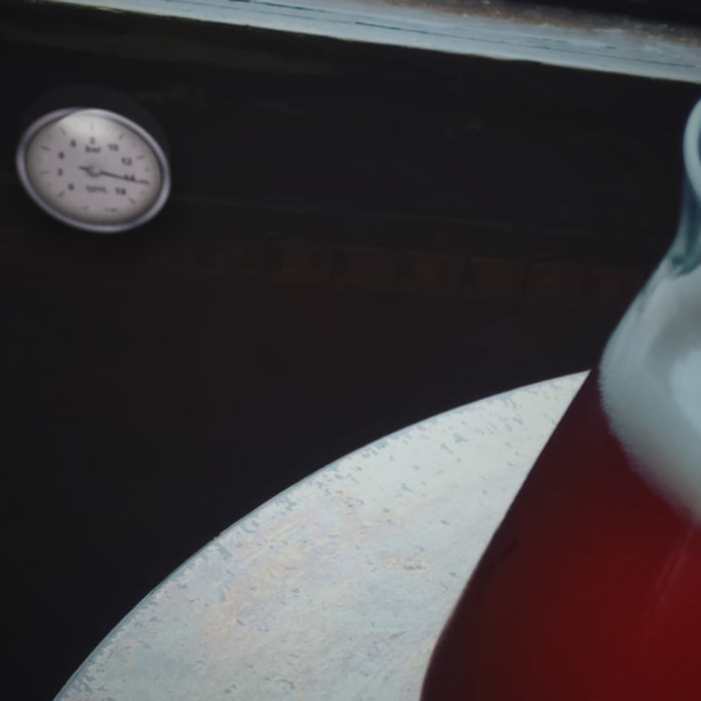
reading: bar 14
